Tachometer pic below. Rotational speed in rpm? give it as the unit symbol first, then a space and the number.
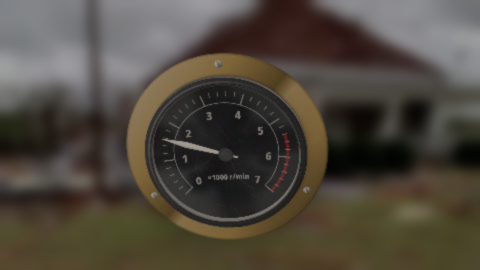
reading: rpm 1600
